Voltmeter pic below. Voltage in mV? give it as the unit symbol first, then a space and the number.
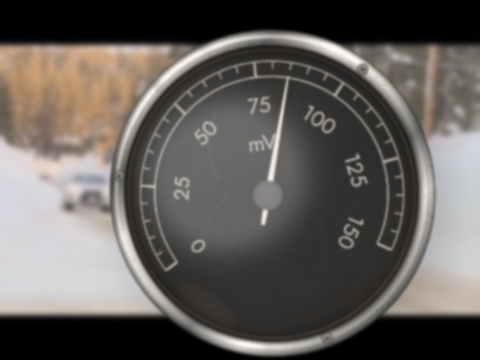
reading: mV 85
